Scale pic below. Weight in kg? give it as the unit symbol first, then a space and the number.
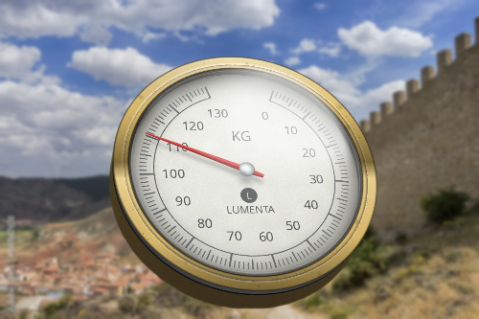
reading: kg 110
